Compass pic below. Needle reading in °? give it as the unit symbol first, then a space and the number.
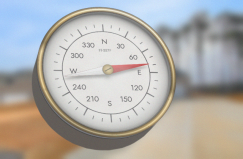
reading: ° 80
